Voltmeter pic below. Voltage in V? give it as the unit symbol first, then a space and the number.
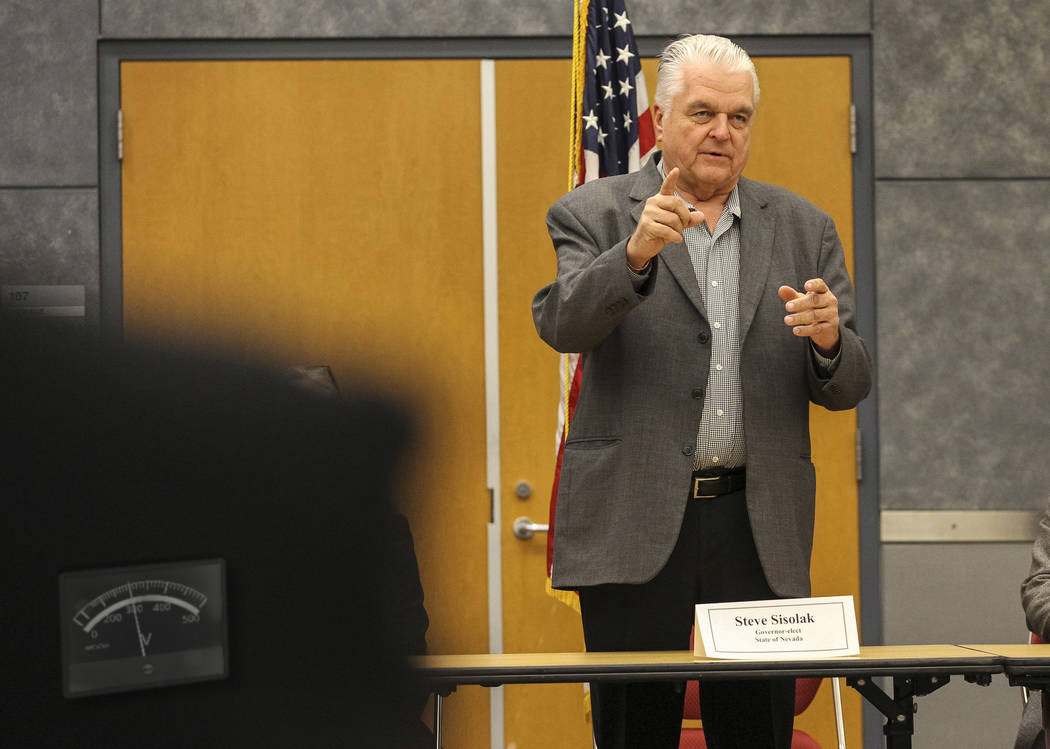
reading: V 300
